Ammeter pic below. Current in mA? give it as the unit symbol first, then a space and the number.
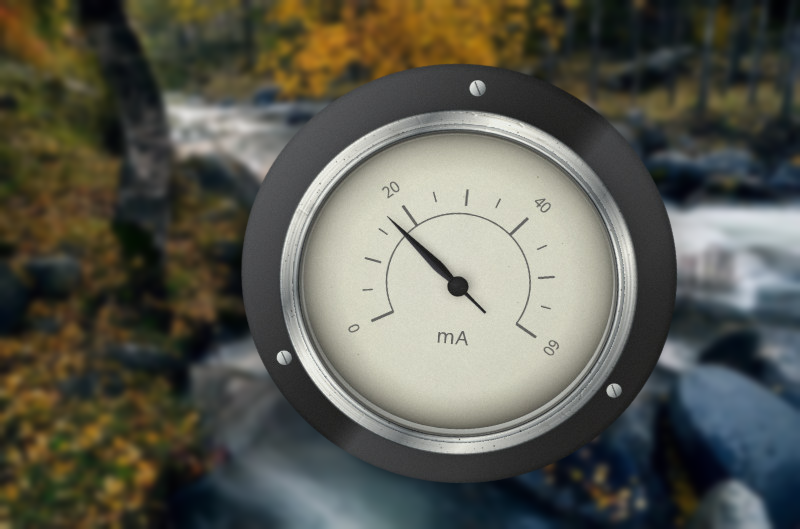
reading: mA 17.5
